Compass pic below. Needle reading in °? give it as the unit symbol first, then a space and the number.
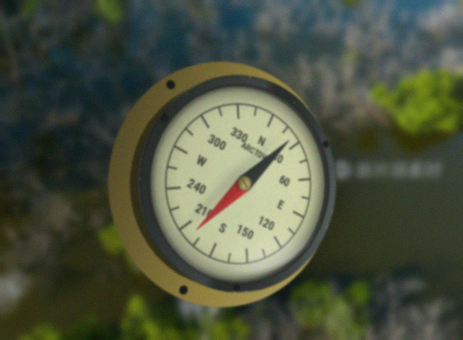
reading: ° 202.5
